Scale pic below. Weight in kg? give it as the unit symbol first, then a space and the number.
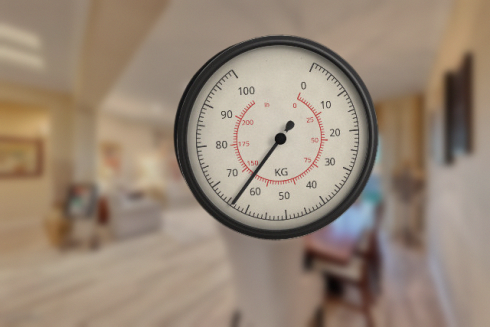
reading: kg 64
